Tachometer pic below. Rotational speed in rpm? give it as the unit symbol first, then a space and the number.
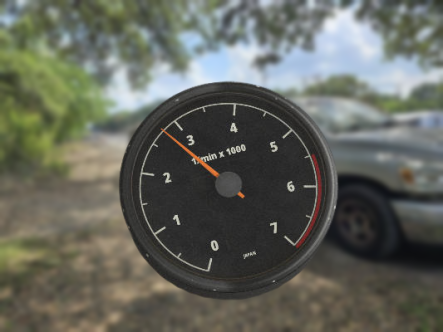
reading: rpm 2750
